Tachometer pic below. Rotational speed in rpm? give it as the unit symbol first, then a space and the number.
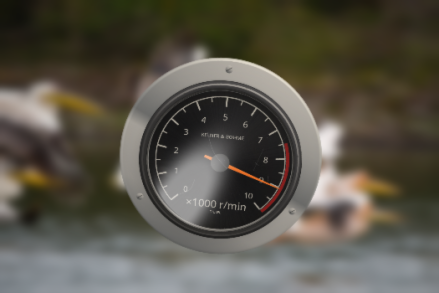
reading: rpm 9000
